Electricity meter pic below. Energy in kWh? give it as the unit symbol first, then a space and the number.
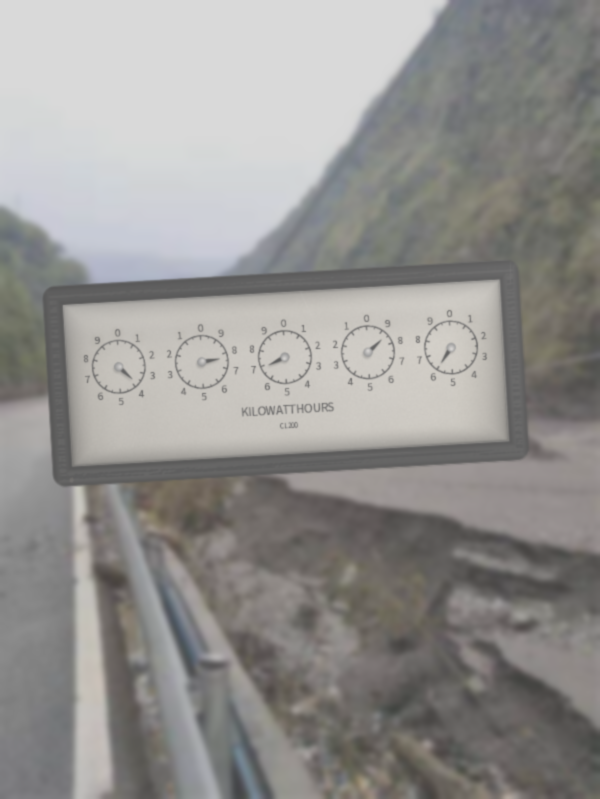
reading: kWh 37686
